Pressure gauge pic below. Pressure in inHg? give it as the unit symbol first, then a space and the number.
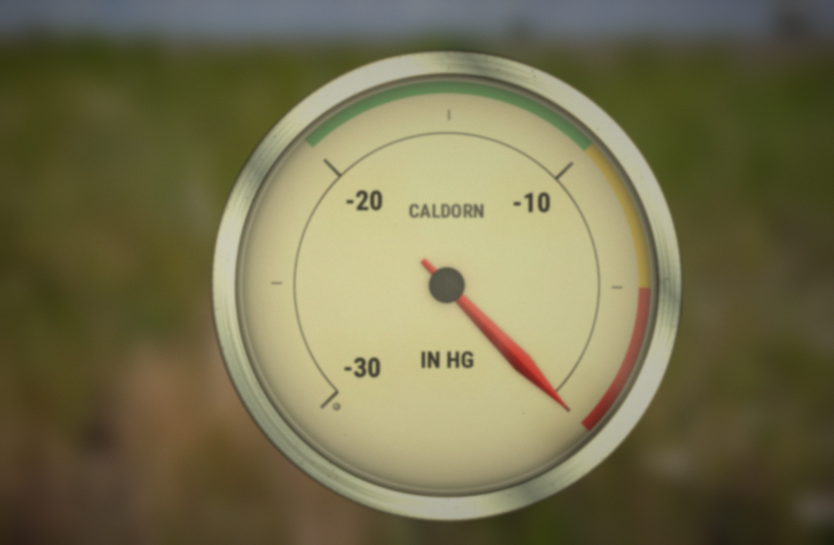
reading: inHg 0
